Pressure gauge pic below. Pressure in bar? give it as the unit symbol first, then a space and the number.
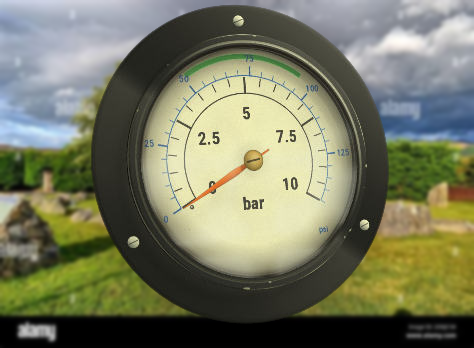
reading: bar 0
